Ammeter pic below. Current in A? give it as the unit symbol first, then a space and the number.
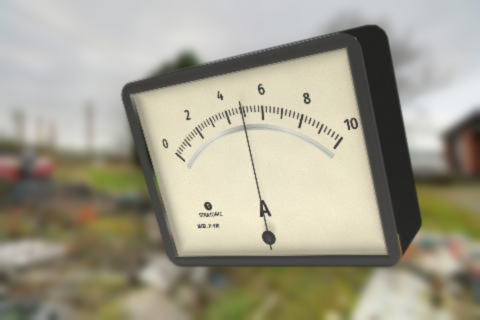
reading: A 5
